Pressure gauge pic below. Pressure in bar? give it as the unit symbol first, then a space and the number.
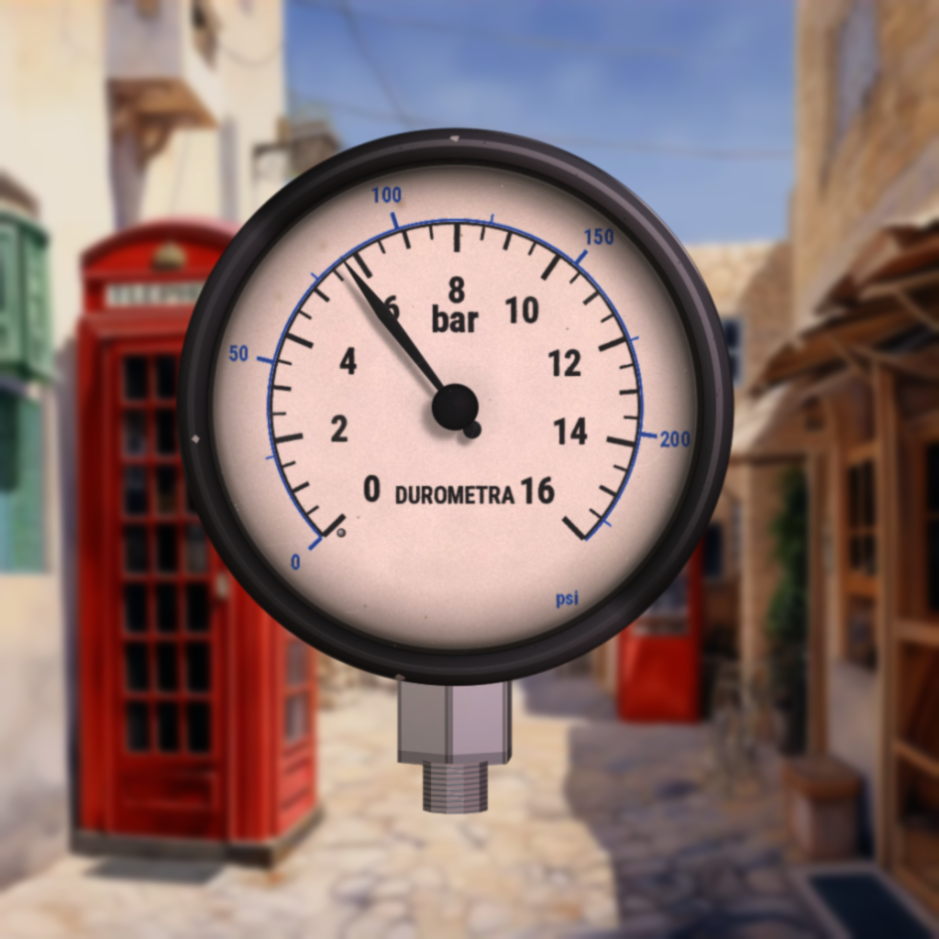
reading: bar 5.75
